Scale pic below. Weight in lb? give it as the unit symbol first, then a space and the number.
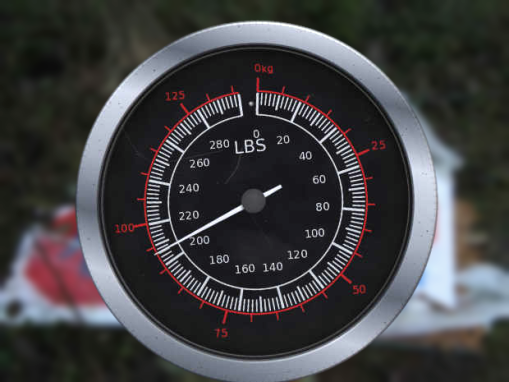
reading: lb 206
